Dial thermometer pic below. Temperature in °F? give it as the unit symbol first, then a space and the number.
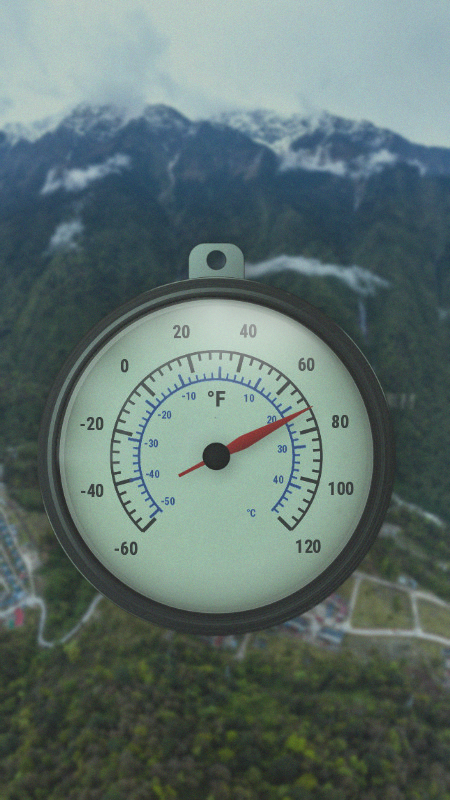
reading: °F 72
